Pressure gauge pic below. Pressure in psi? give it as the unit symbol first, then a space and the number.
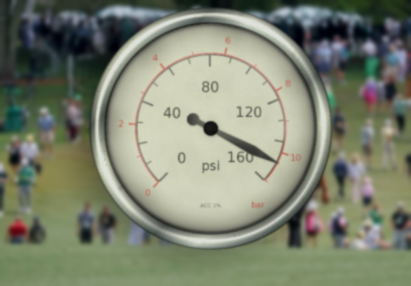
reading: psi 150
